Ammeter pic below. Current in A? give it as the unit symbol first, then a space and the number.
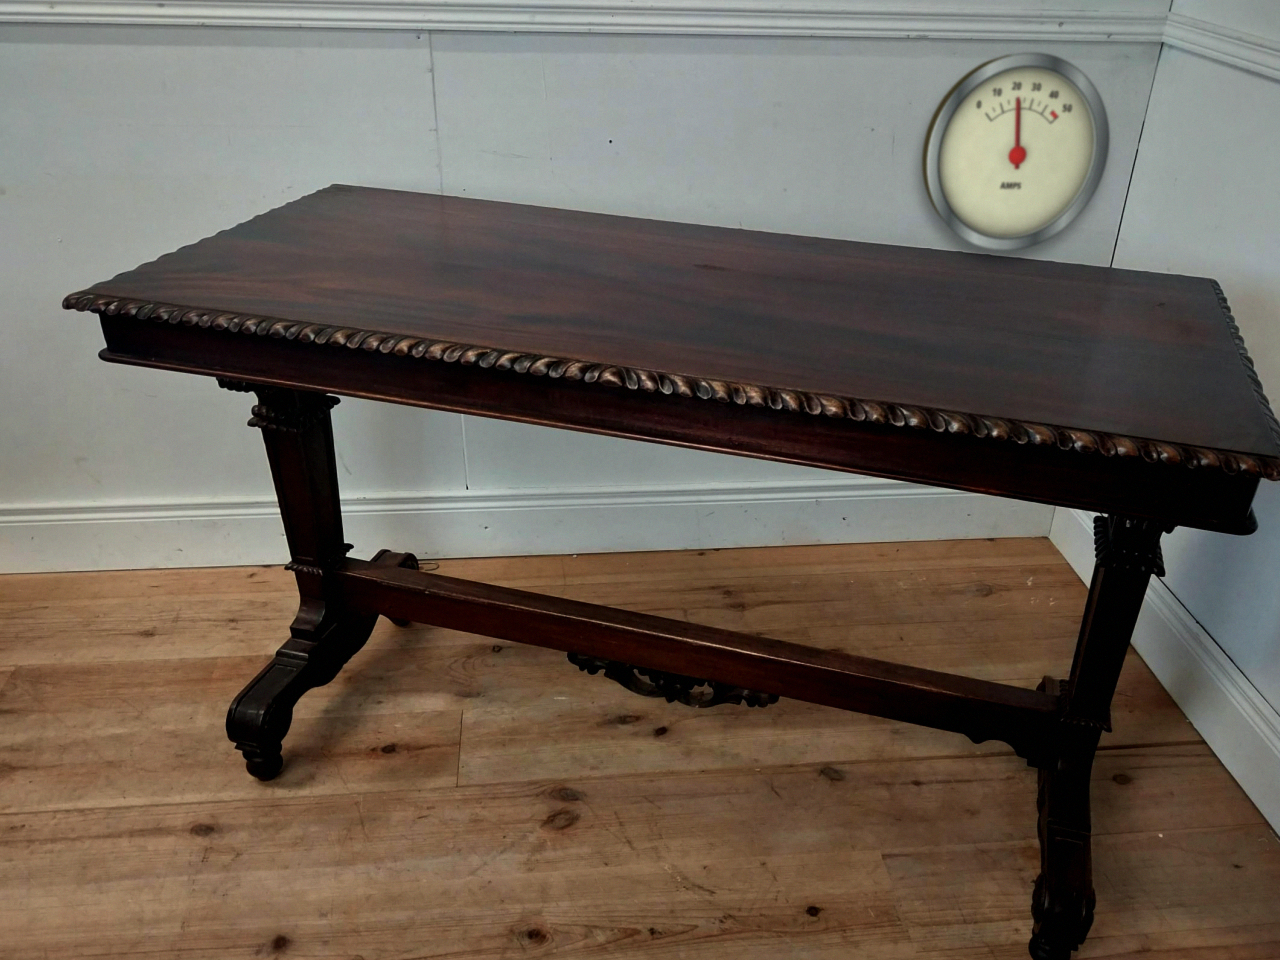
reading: A 20
